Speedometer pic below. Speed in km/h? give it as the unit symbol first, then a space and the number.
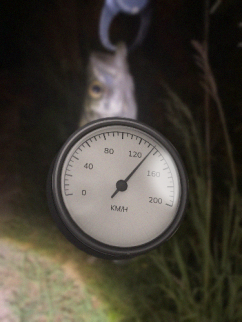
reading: km/h 135
